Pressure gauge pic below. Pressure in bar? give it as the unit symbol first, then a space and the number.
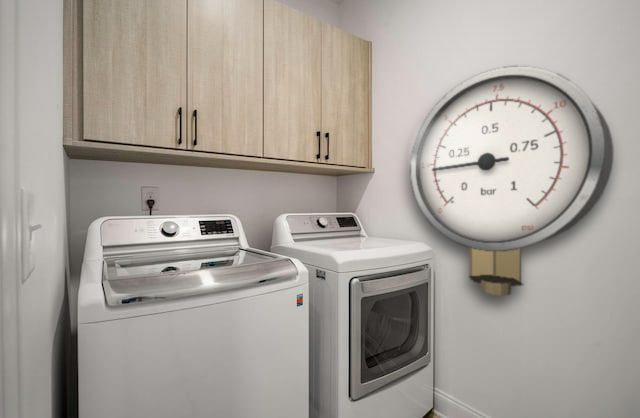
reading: bar 0.15
